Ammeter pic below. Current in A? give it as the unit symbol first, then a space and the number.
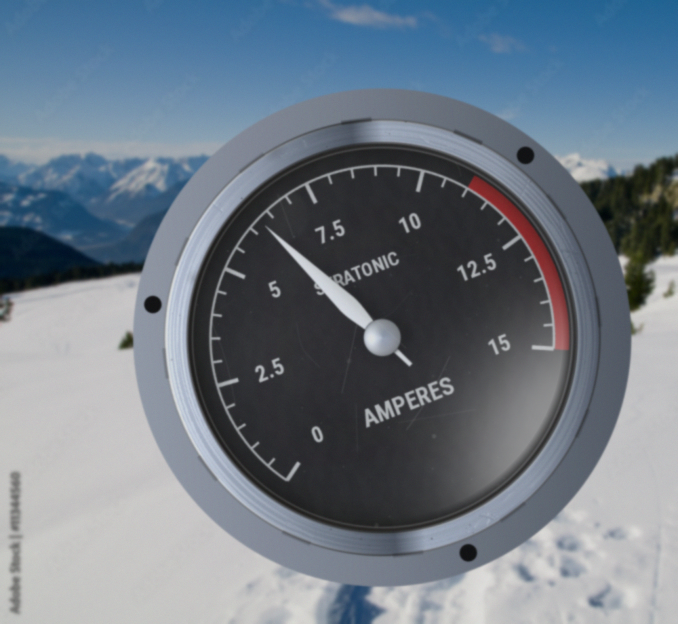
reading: A 6.25
